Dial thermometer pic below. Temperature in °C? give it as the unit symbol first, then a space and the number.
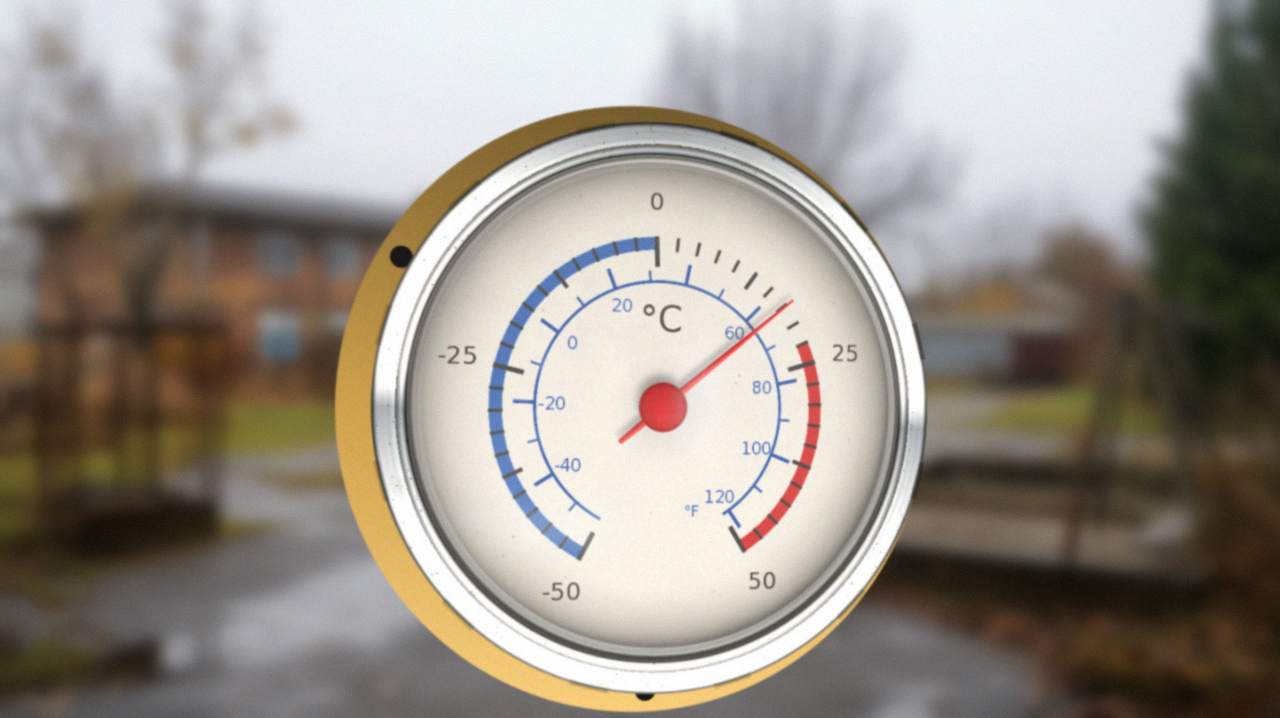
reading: °C 17.5
